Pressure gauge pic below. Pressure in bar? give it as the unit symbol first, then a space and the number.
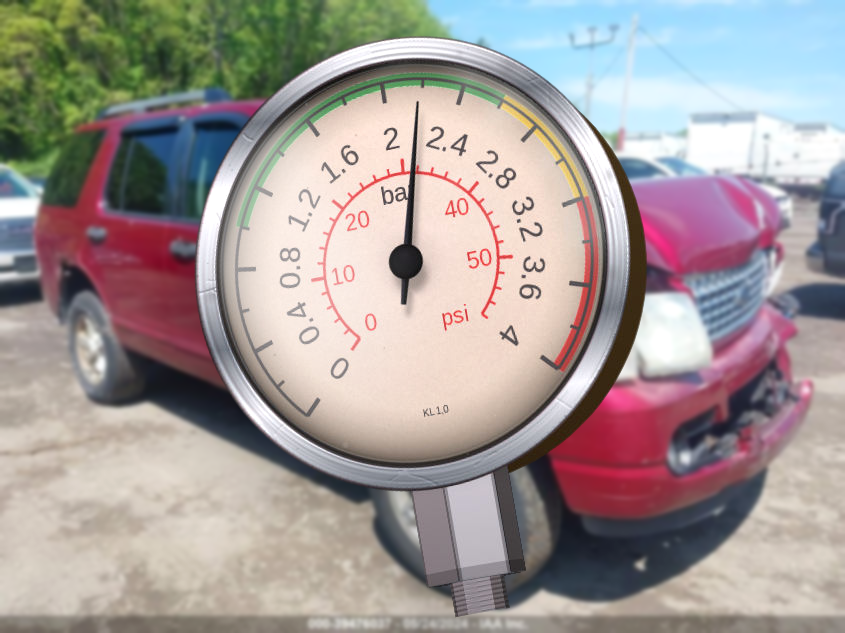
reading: bar 2.2
